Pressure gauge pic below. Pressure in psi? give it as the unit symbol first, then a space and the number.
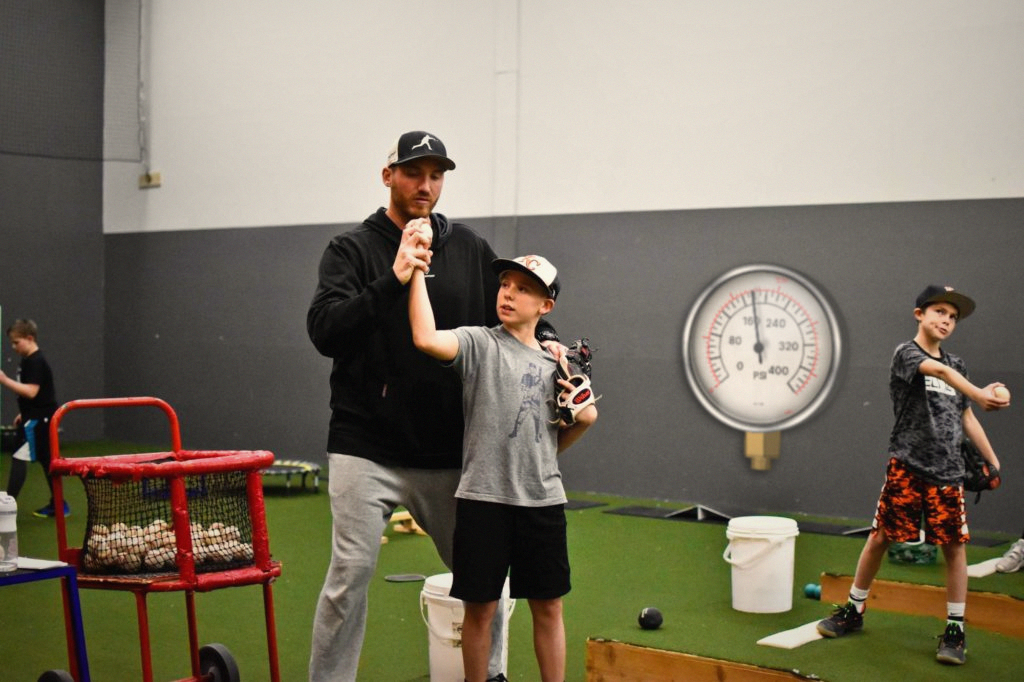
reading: psi 180
